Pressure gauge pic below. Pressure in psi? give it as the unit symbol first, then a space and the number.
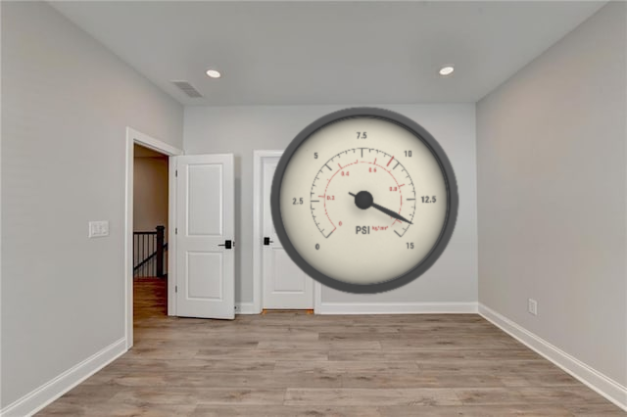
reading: psi 14
